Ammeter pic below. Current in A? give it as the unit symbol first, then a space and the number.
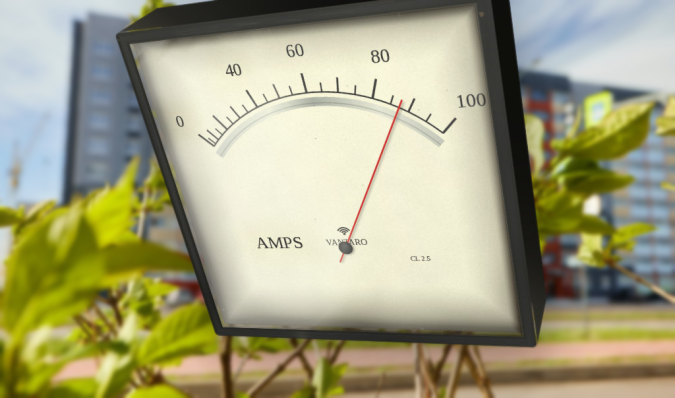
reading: A 87.5
